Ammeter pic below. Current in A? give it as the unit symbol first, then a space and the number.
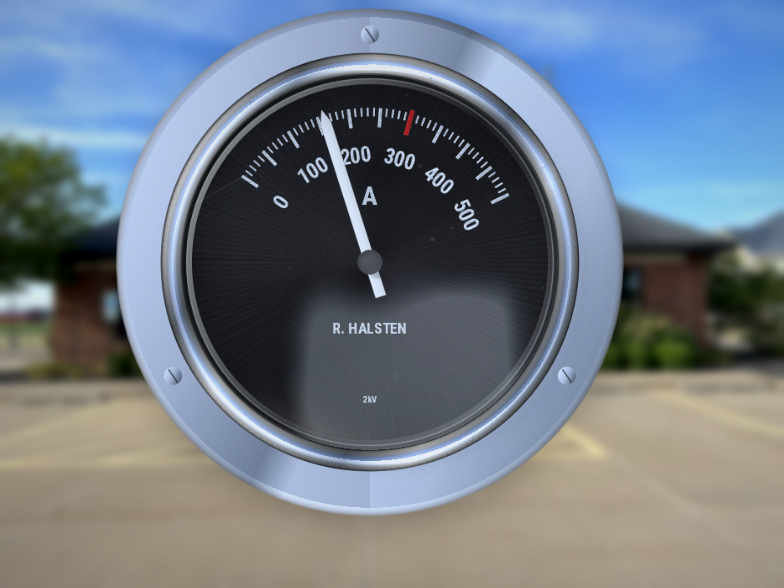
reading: A 160
